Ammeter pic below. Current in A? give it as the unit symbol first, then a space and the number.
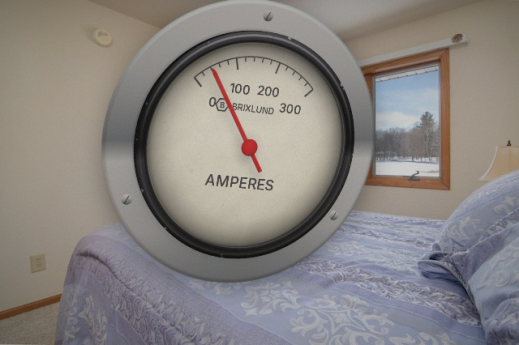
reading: A 40
